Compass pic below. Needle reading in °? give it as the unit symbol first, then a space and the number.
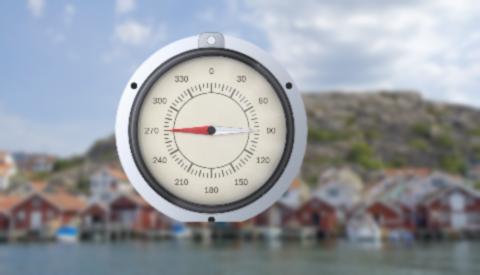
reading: ° 270
